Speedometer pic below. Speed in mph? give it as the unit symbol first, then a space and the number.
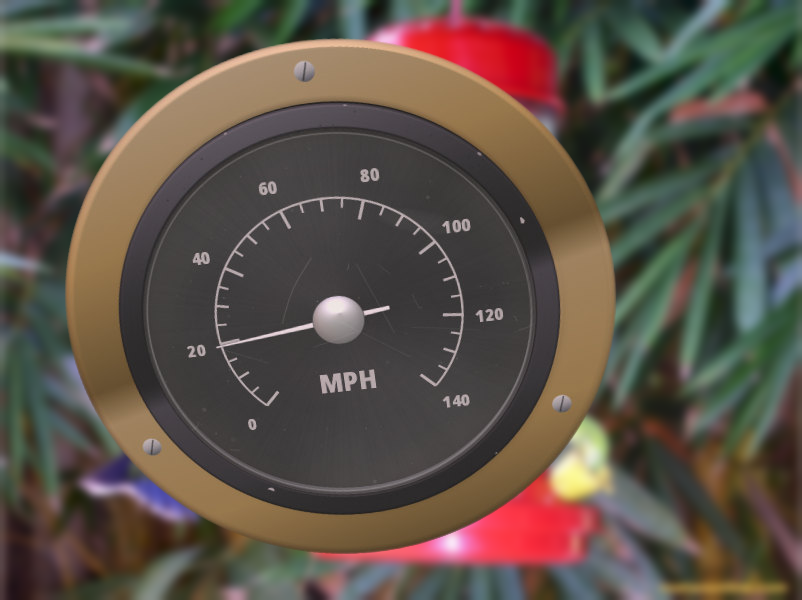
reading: mph 20
